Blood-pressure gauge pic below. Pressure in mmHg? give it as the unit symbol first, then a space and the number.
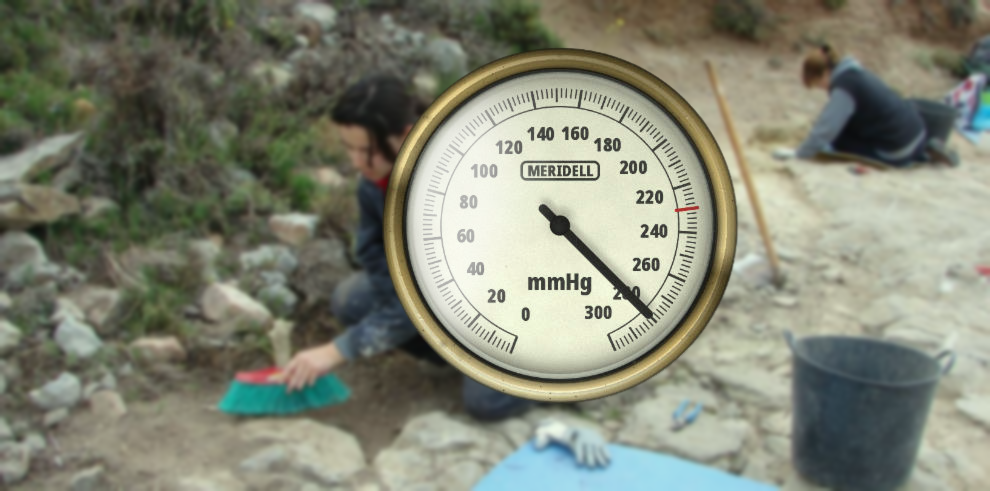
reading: mmHg 280
